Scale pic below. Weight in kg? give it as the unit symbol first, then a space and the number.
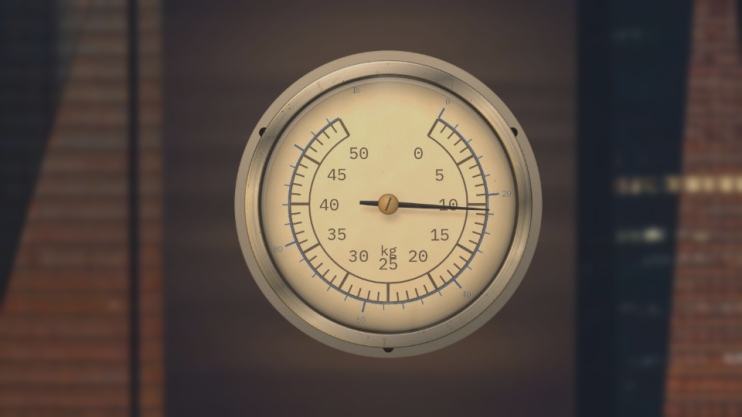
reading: kg 10.5
